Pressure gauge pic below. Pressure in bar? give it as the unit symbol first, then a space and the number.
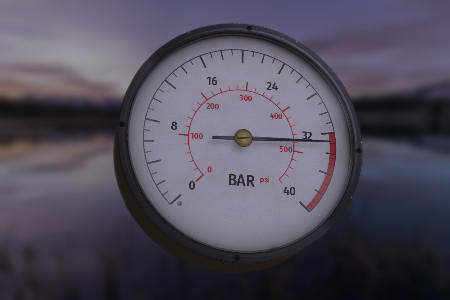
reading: bar 33
